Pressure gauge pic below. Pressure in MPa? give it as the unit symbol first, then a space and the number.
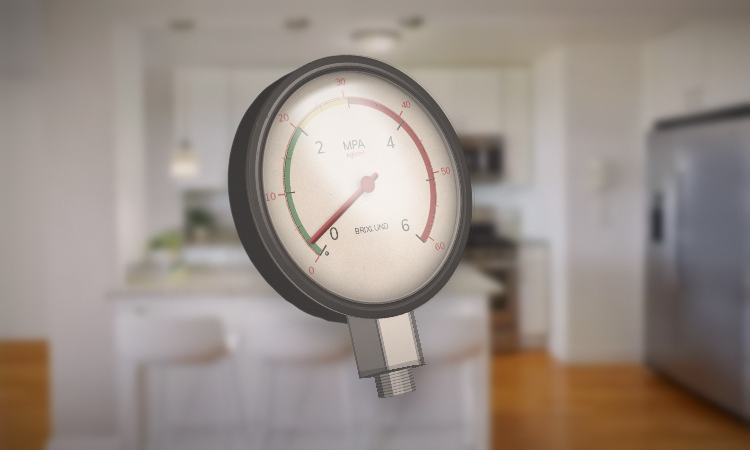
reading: MPa 0.25
